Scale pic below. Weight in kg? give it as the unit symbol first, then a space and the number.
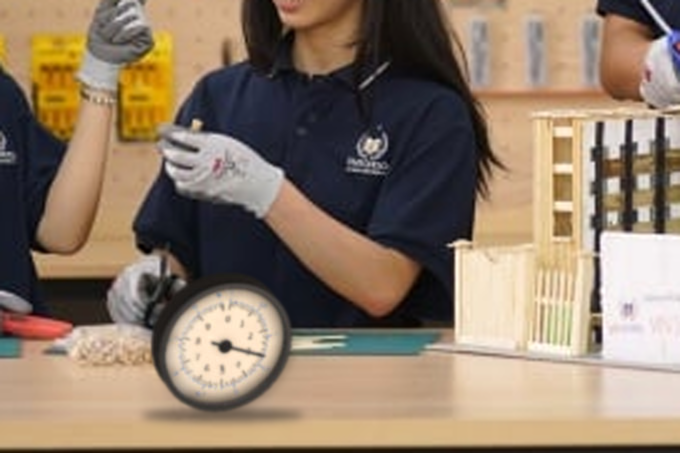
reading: kg 3
